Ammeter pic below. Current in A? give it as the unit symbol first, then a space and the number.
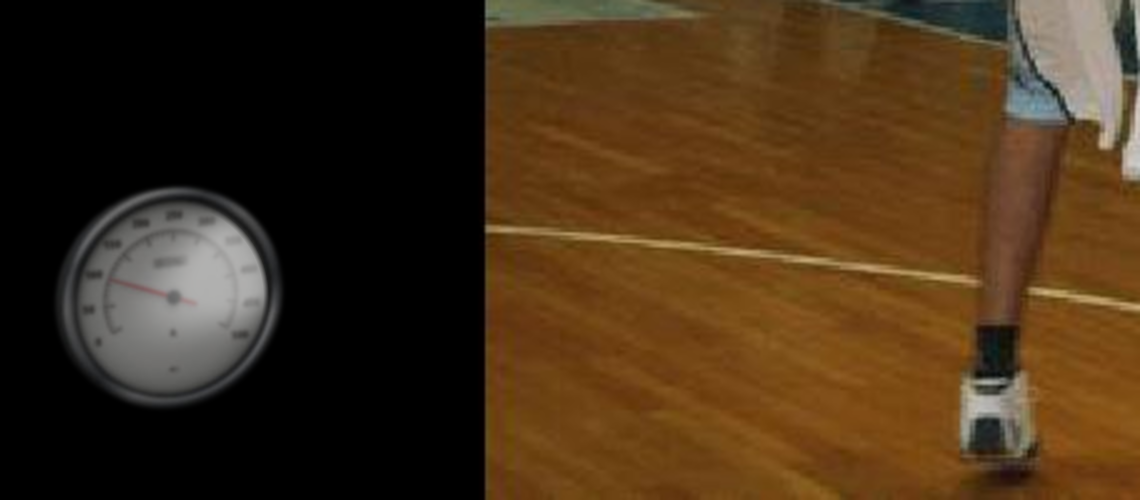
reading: A 100
